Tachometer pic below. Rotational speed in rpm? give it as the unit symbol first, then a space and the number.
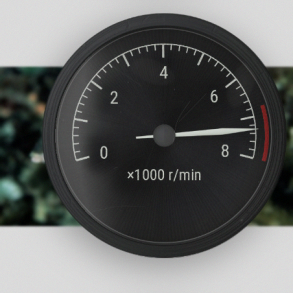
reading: rpm 7300
